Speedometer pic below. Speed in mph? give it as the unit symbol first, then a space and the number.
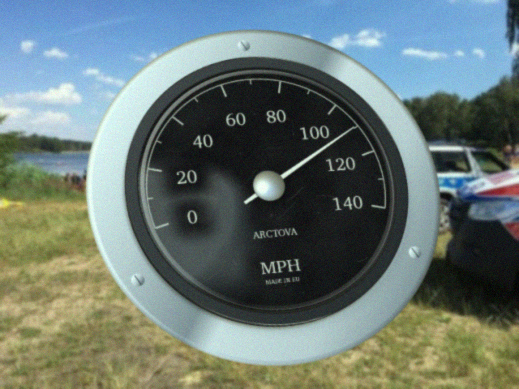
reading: mph 110
